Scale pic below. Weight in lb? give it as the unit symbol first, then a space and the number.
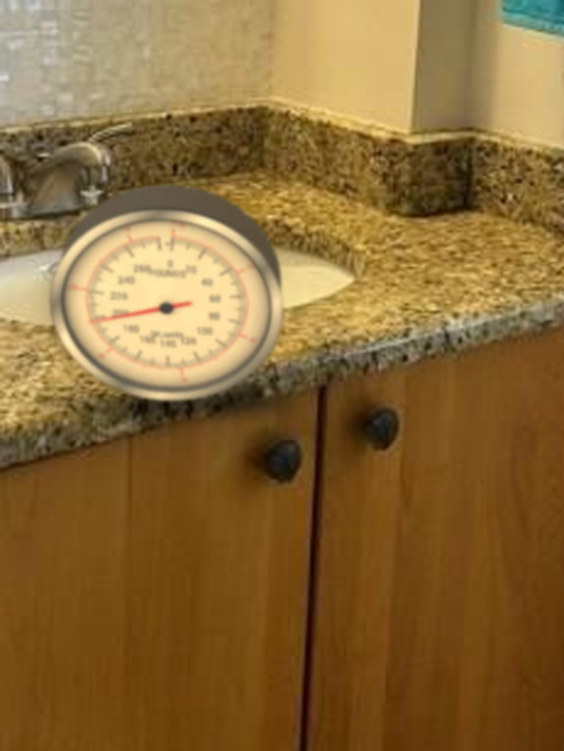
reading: lb 200
